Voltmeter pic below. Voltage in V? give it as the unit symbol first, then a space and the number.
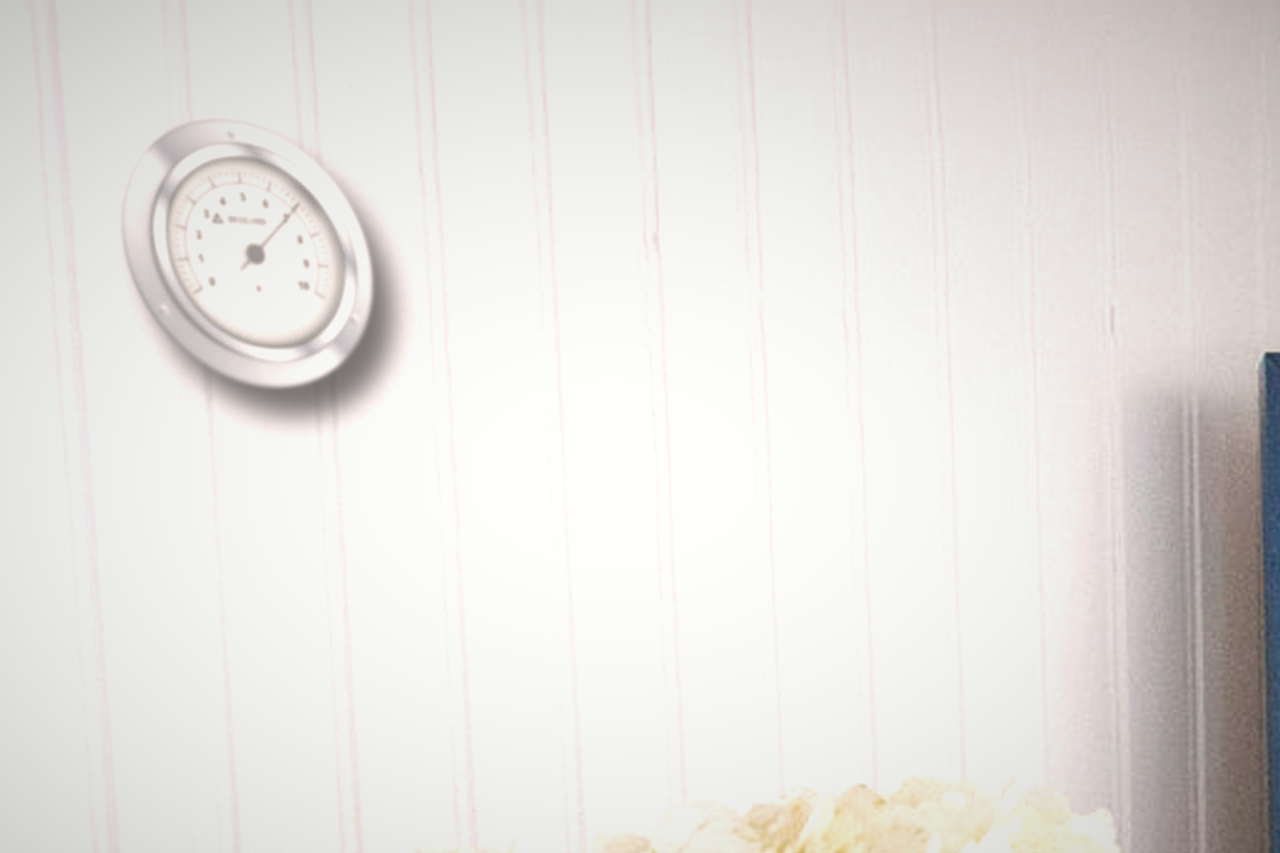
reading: V 7
